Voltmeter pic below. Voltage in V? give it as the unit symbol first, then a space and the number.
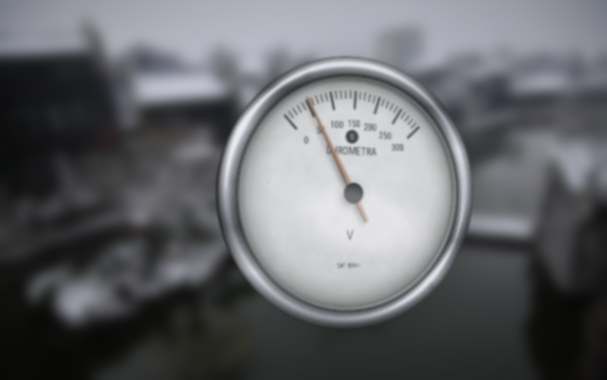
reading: V 50
